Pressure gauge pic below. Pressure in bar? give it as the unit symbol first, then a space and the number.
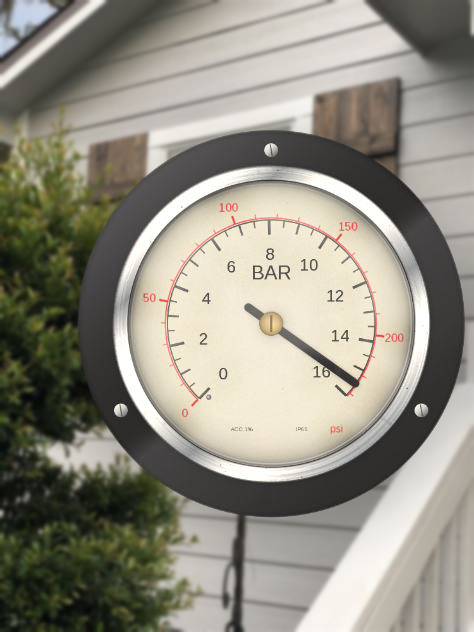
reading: bar 15.5
